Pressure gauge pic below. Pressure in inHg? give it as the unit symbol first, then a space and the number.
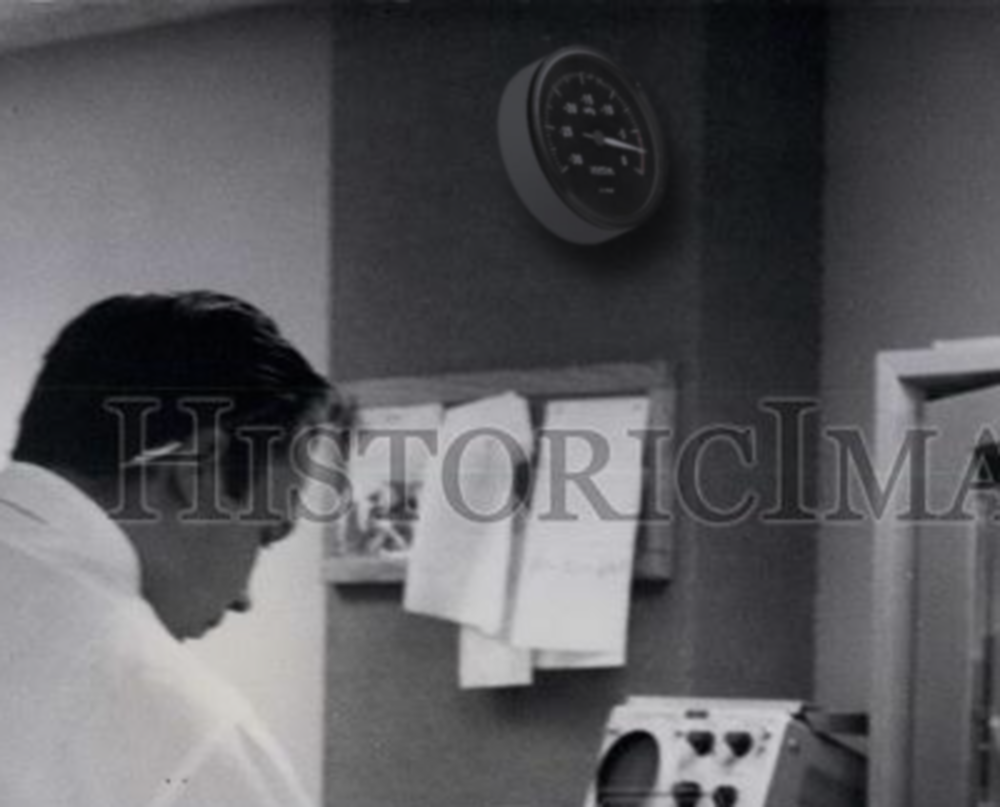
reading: inHg -2.5
